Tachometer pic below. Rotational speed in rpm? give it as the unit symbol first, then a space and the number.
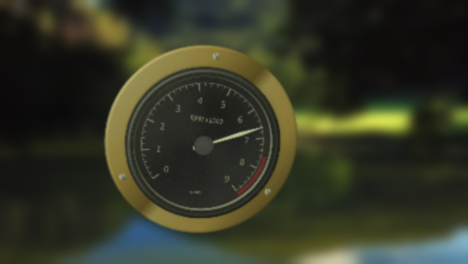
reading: rpm 6600
